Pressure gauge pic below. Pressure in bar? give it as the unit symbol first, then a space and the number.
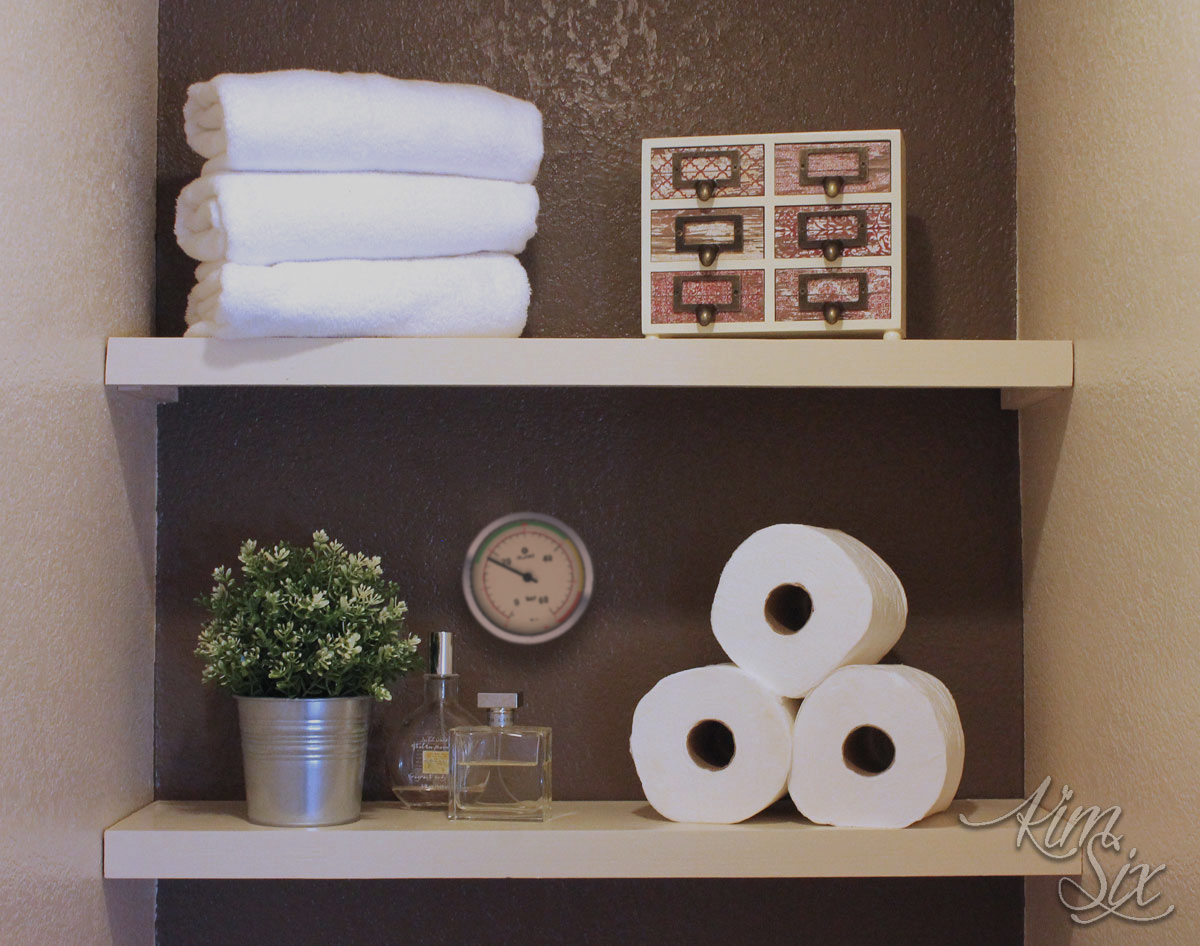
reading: bar 18
